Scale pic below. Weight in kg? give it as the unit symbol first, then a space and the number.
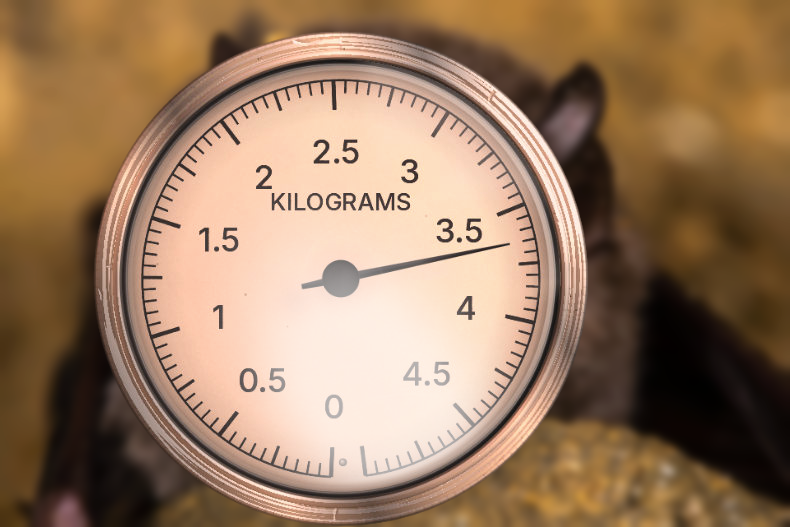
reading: kg 3.65
